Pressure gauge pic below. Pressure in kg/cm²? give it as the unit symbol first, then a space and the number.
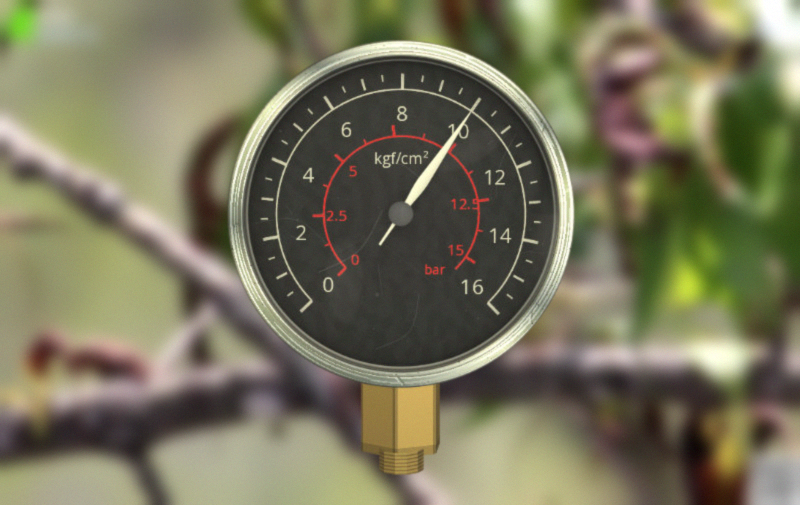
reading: kg/cm² 10
